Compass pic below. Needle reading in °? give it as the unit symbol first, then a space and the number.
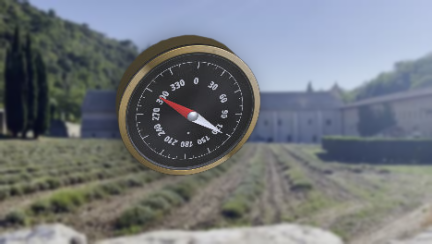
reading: ° 300
